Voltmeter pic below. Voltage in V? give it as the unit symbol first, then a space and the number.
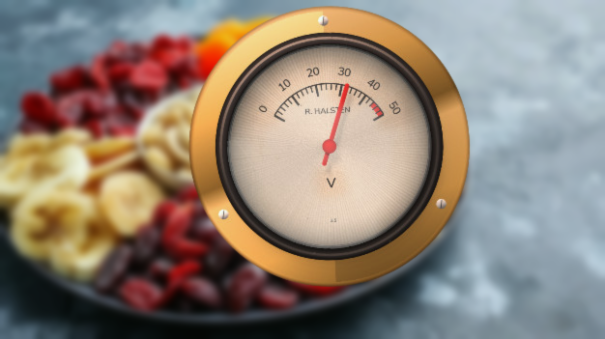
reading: V 32
